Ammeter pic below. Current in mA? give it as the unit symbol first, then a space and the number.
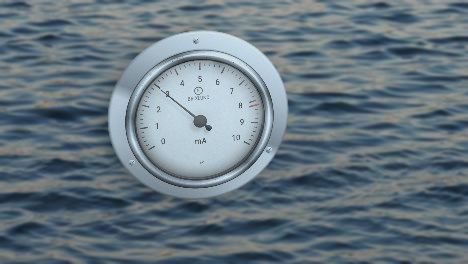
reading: mA 3
